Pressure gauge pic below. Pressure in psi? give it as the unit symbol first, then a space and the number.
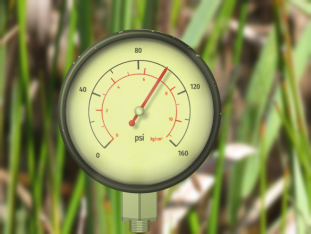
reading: psi 100
